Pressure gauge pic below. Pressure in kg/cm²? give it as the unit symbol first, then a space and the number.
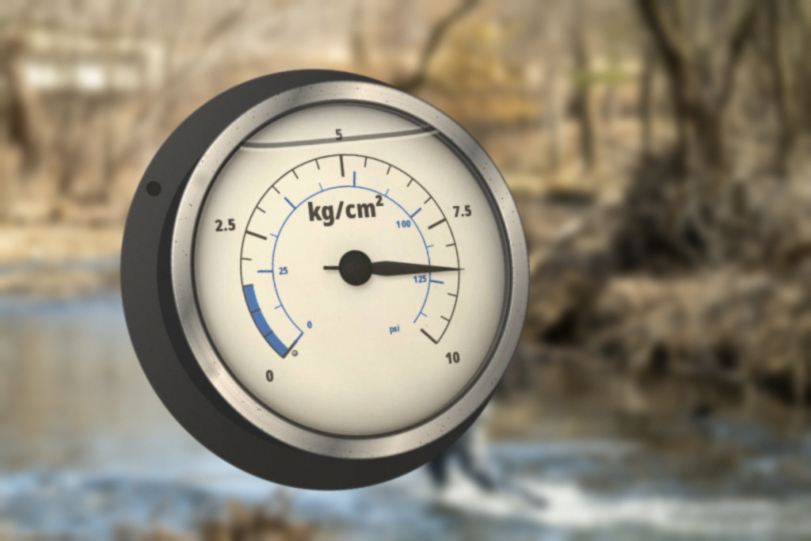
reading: kg/cm² 8.5
